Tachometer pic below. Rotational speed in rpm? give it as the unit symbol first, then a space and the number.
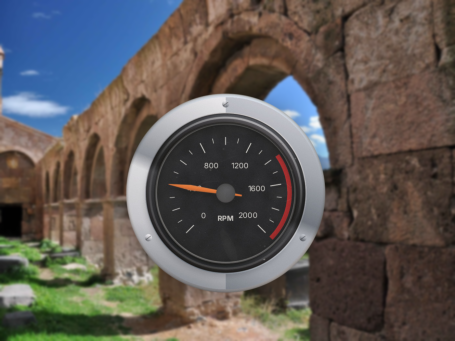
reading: rpm 400
